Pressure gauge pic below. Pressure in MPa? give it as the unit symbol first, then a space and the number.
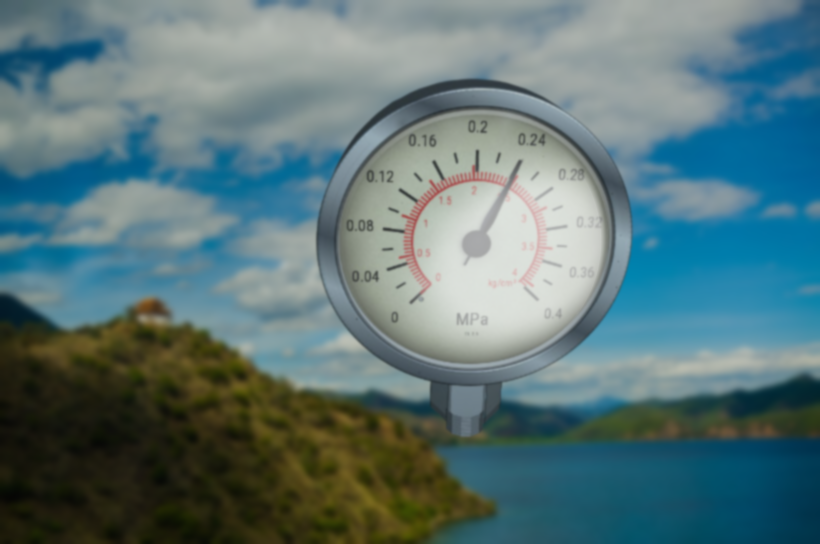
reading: MPa 0.24
